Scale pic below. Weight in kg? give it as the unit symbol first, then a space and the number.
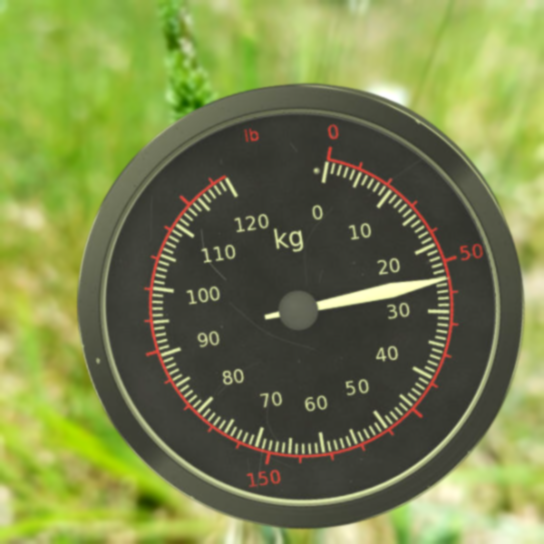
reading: kg 25
